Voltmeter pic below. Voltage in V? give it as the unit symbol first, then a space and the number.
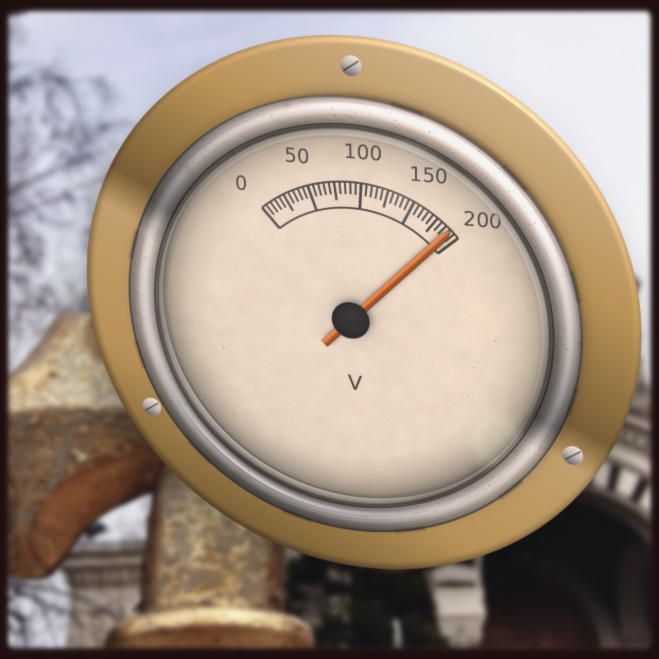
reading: V 190
